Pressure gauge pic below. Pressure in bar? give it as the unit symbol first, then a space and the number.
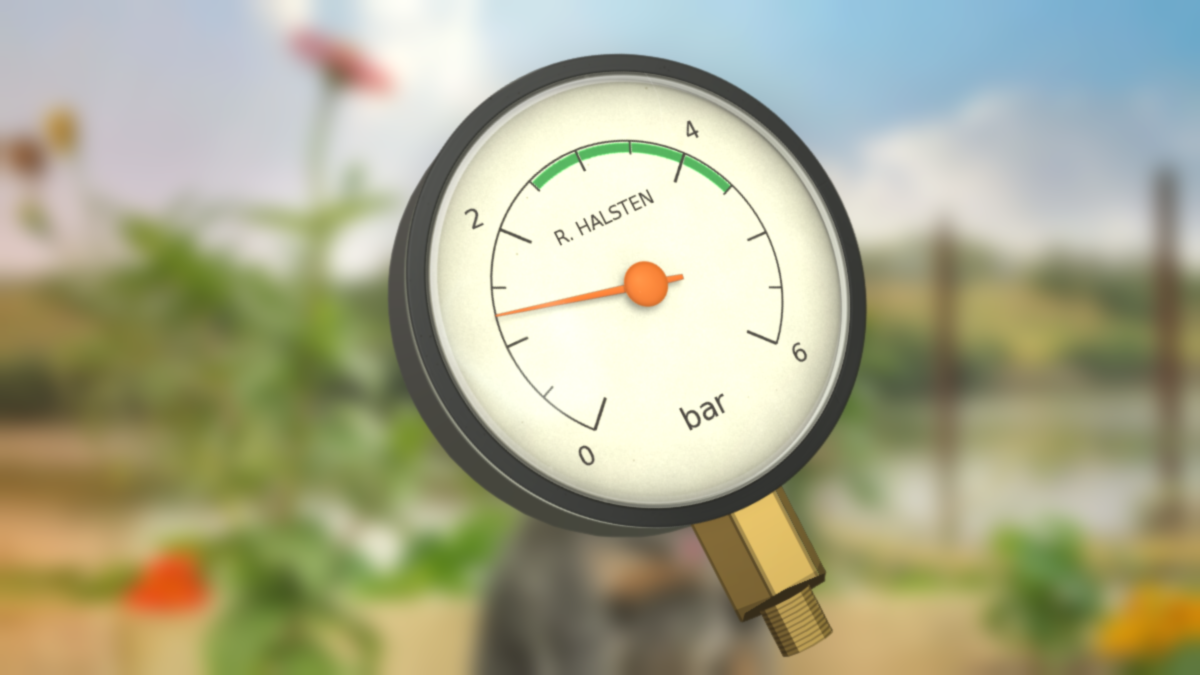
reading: bar 1.25
